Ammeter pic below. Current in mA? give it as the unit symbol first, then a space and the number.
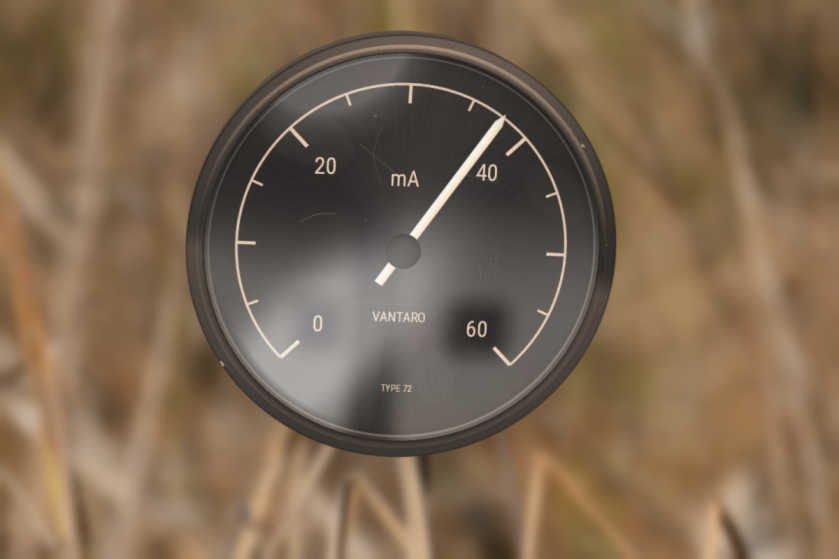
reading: mA 37.5
